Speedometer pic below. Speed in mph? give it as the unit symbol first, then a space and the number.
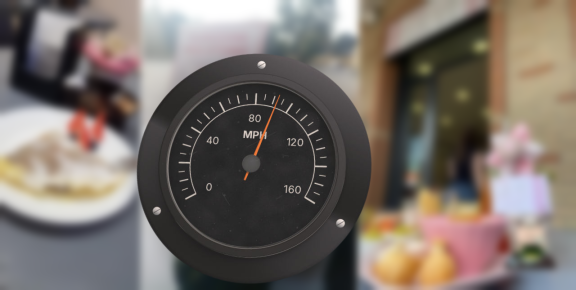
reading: mph 92.5
